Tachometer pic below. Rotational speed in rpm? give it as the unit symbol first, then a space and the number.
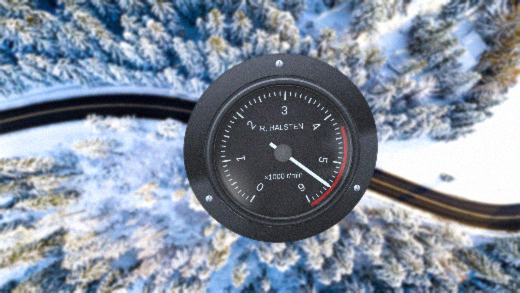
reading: rpm 5500
